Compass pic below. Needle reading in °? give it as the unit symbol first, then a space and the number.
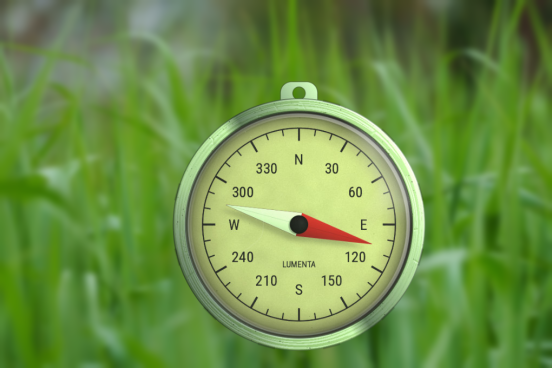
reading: ° 105
